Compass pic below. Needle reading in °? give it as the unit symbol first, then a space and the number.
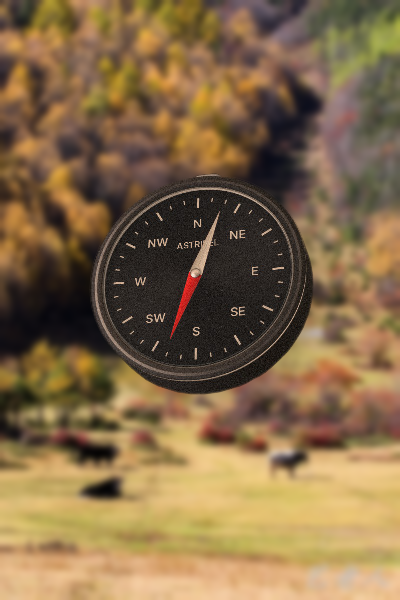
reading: ° 200
